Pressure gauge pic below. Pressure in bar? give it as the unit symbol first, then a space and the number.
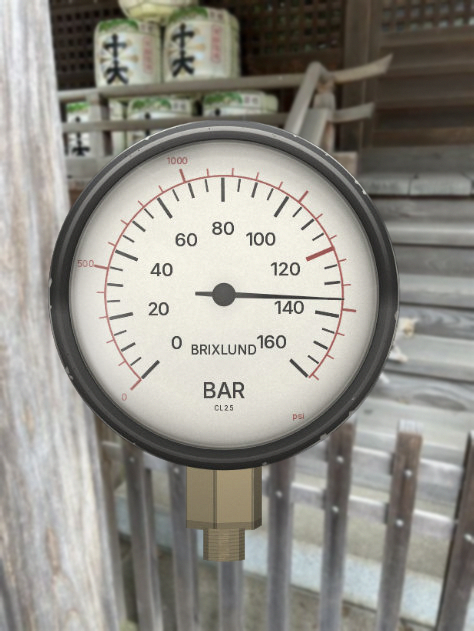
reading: bar 135
